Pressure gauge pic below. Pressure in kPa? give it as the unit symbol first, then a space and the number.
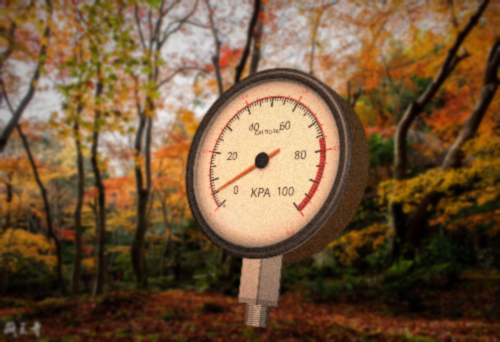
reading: kPa 5
